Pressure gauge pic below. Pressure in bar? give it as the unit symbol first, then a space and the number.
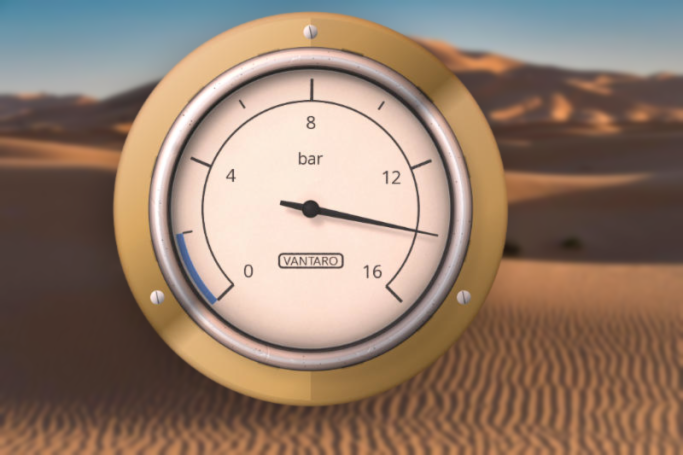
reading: bar 14
